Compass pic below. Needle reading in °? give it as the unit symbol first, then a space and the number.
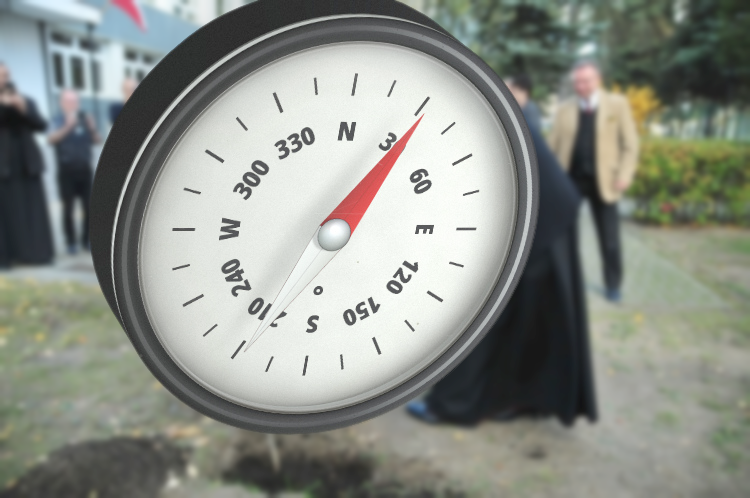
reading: ° 30
